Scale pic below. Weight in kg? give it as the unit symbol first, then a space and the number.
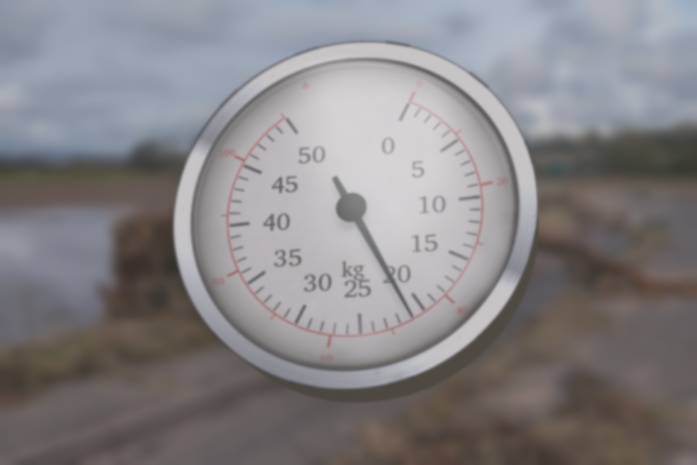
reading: kg 21
